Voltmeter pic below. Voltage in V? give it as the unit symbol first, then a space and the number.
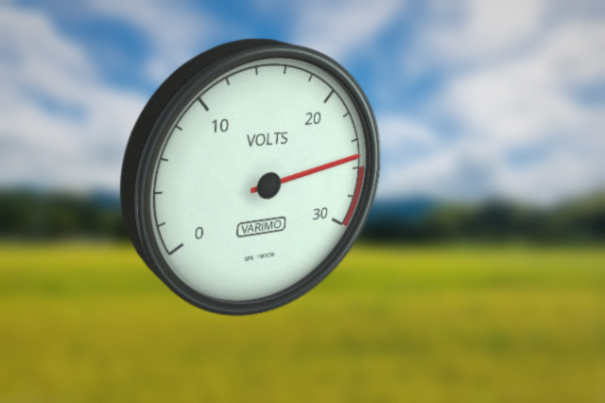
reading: V 25
